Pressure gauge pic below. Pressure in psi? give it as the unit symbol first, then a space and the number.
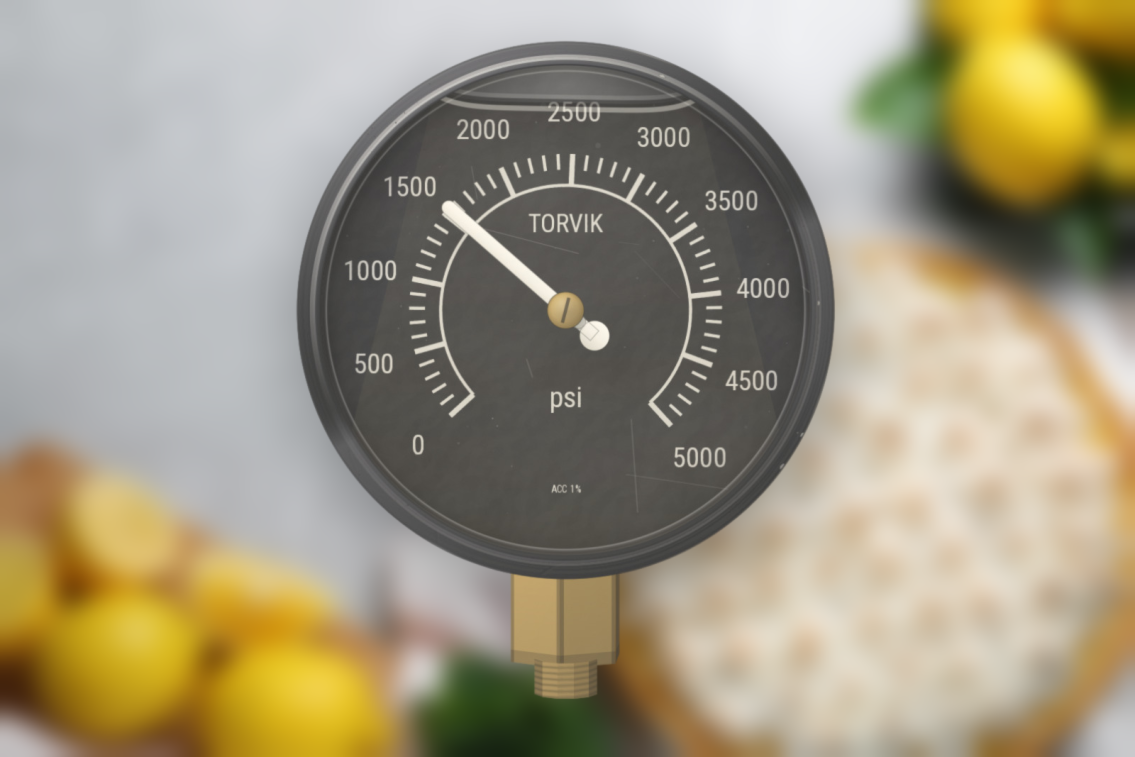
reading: psi 1550
